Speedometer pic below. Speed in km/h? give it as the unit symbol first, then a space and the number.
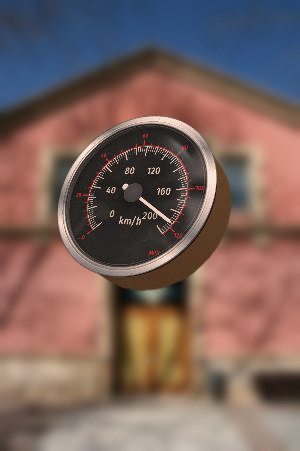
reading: km/h 190
